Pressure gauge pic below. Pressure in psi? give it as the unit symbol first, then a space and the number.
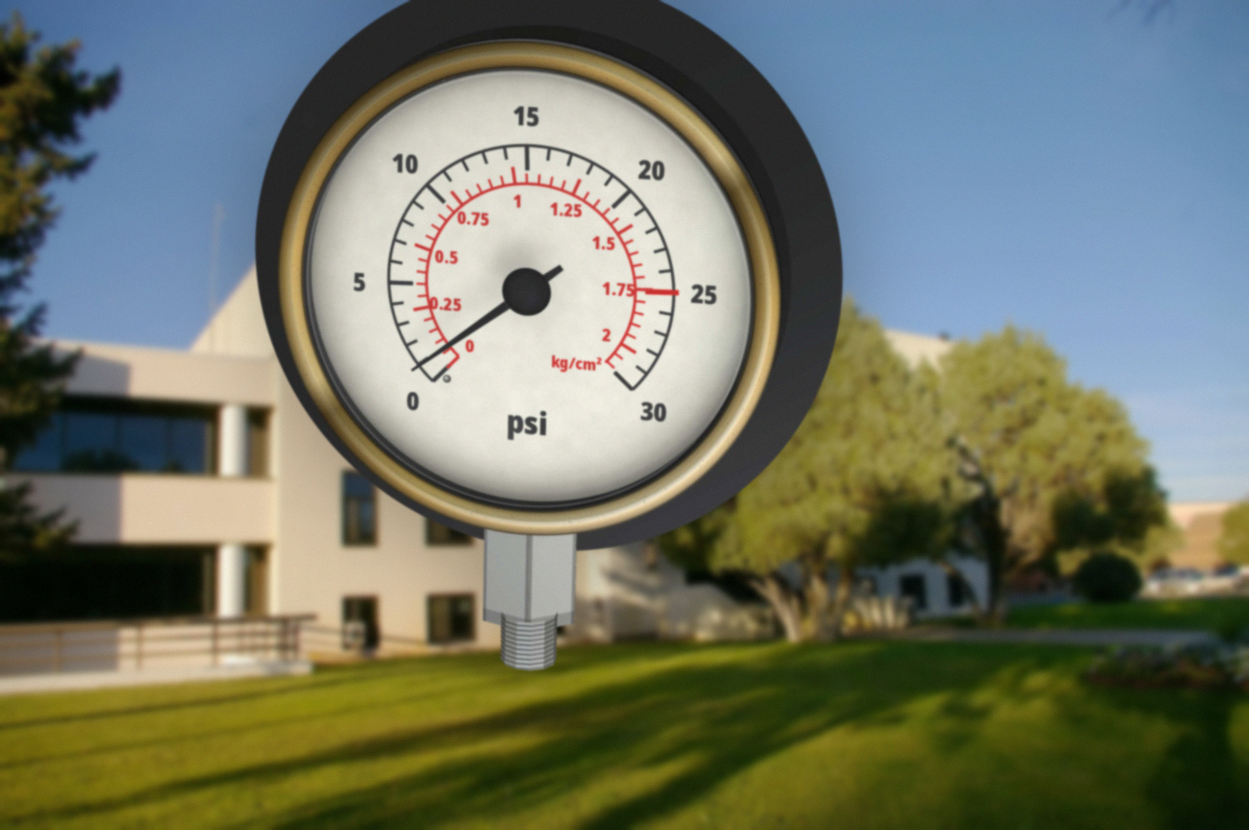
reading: psi 1
